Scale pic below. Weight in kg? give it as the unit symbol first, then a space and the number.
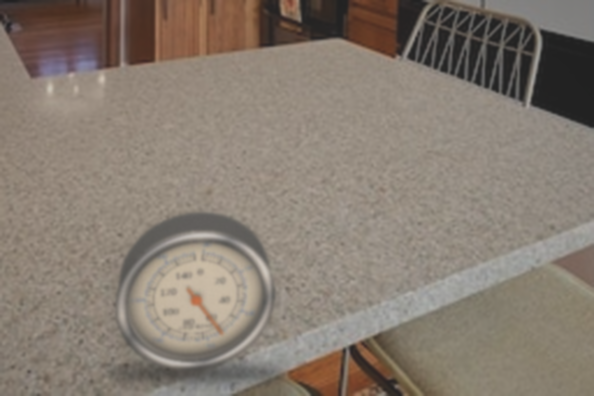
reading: kg 60
